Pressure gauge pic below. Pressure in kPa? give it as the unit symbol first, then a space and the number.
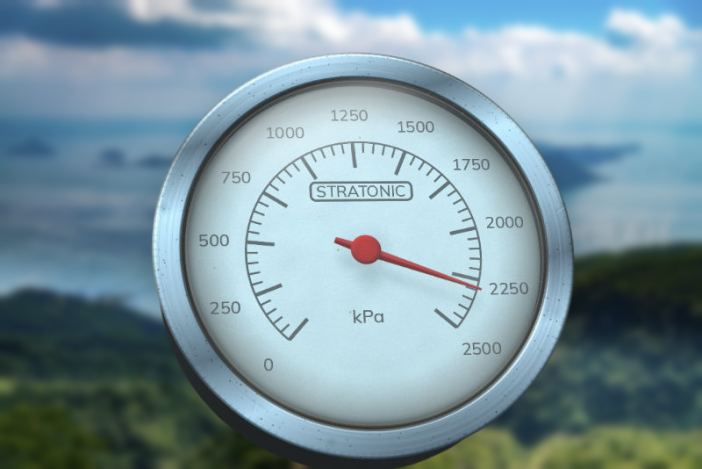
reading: kPa 2300
